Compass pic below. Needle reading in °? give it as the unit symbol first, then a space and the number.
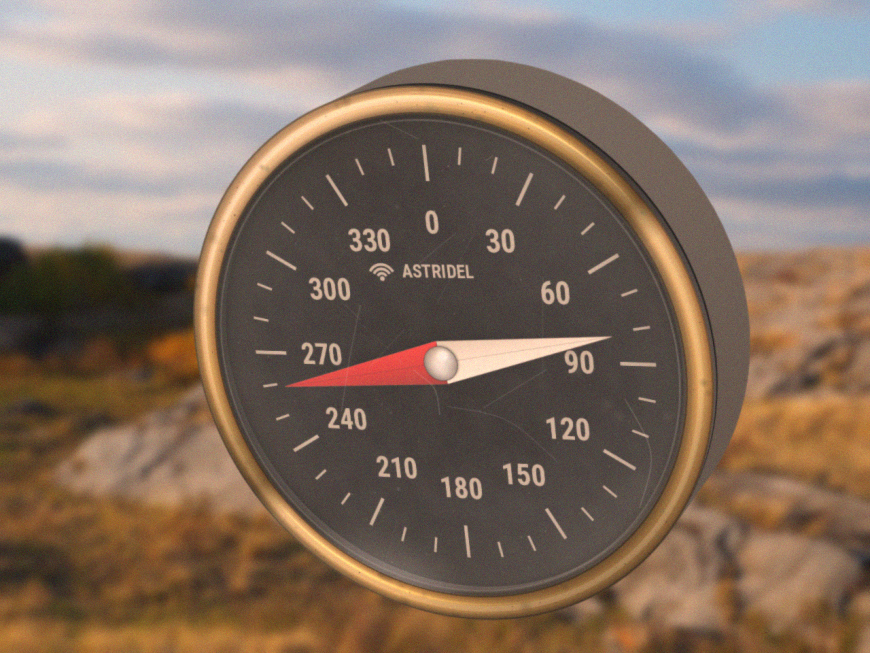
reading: ° 260
